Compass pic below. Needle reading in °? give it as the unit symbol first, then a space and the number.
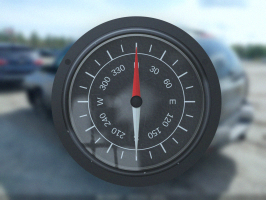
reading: ° 0
